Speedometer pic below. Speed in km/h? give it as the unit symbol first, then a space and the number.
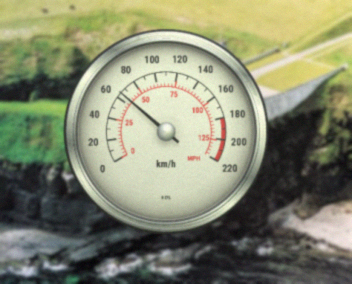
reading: km/h 65
